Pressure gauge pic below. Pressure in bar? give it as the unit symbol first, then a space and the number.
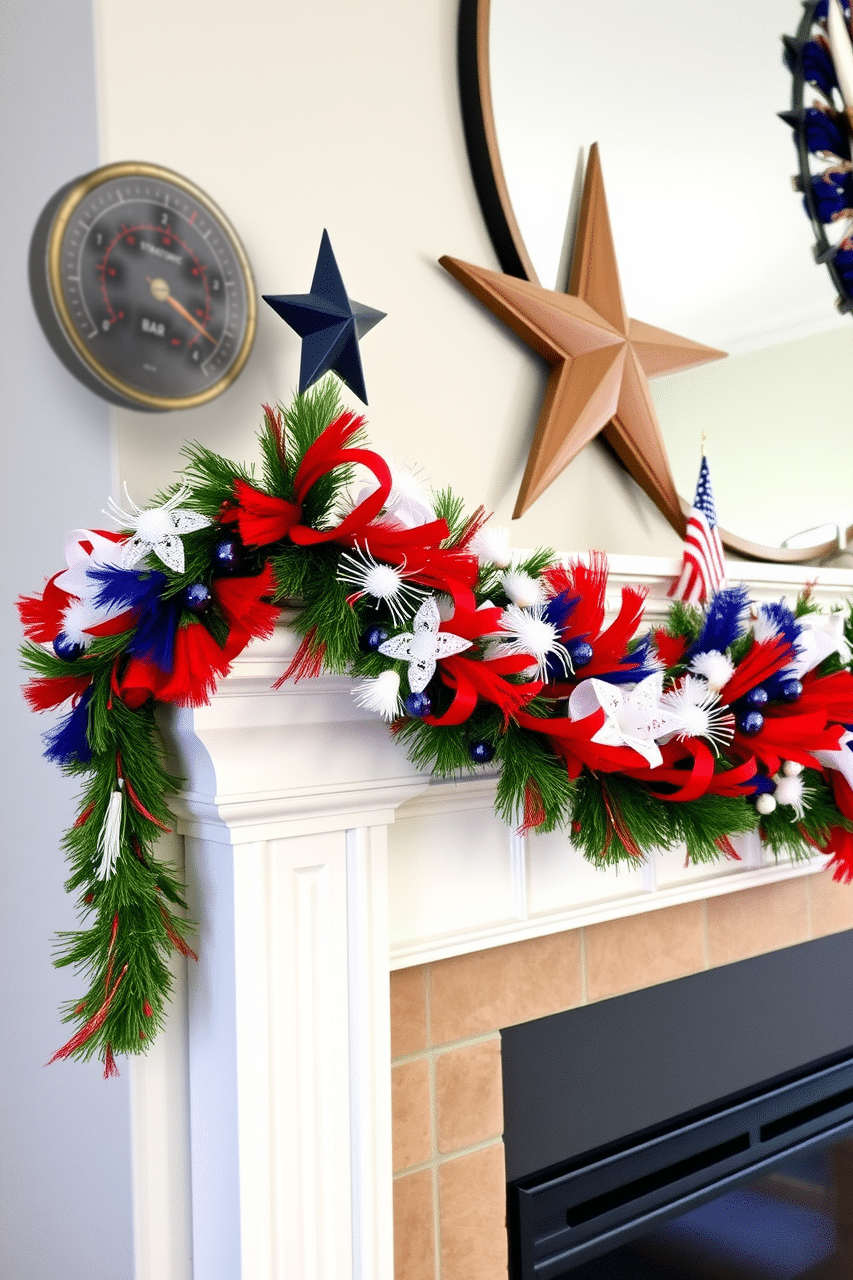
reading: bar 3.7
